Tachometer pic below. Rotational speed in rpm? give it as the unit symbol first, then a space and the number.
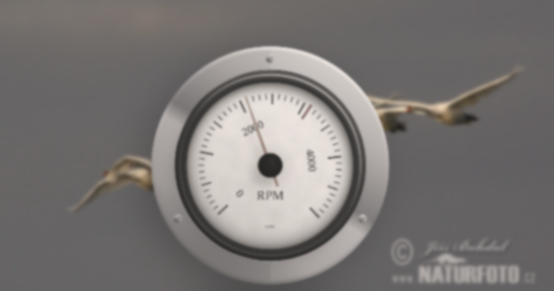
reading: rpm 2100
